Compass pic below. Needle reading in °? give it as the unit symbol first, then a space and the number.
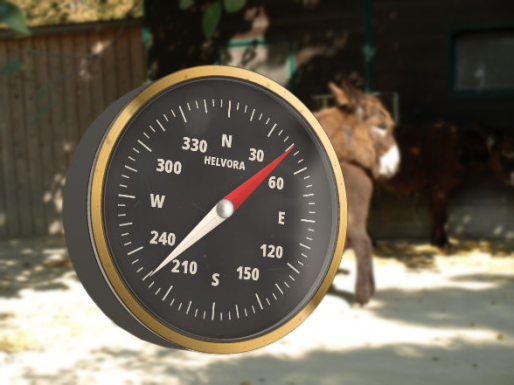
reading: ° 45
